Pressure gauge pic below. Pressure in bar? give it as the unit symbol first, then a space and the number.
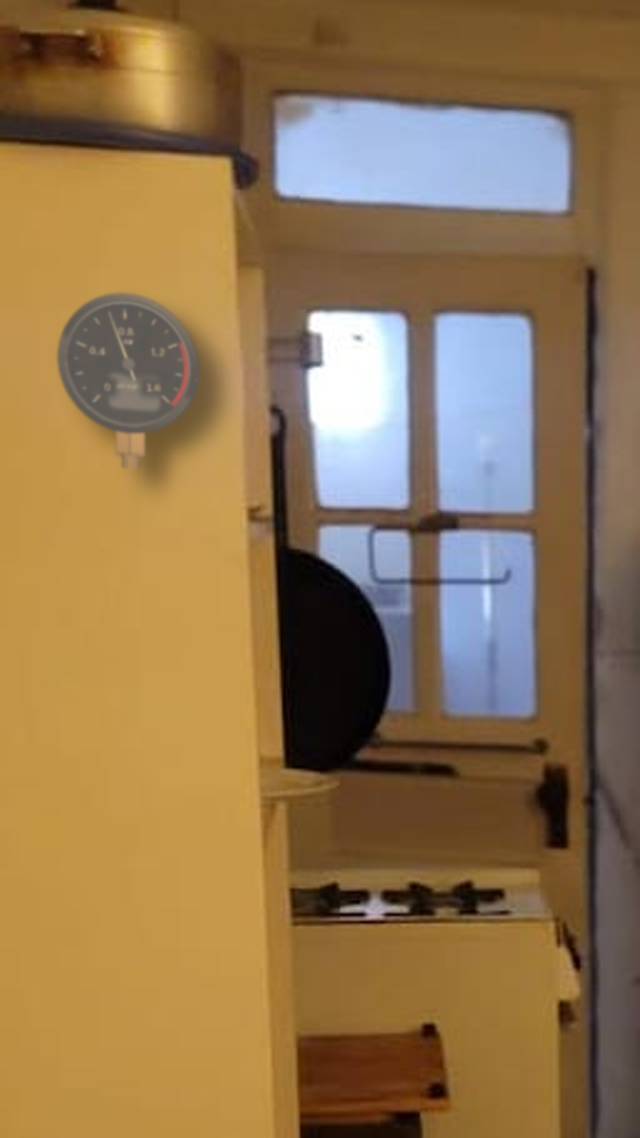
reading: bar 0.7
